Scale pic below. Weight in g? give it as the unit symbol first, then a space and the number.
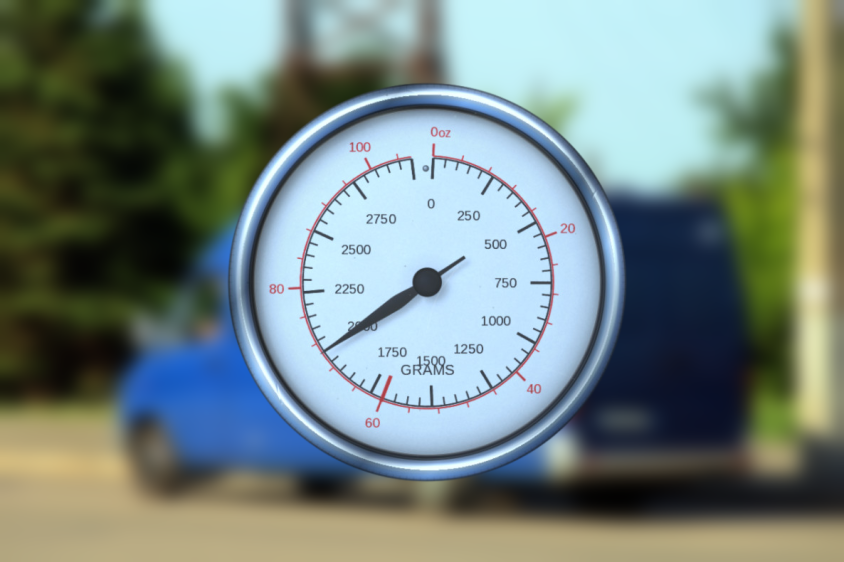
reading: g 2000
